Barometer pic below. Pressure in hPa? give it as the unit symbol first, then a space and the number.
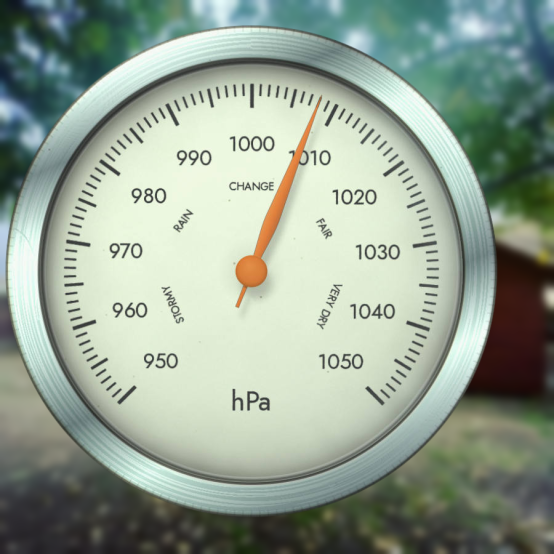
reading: hPa 1008
